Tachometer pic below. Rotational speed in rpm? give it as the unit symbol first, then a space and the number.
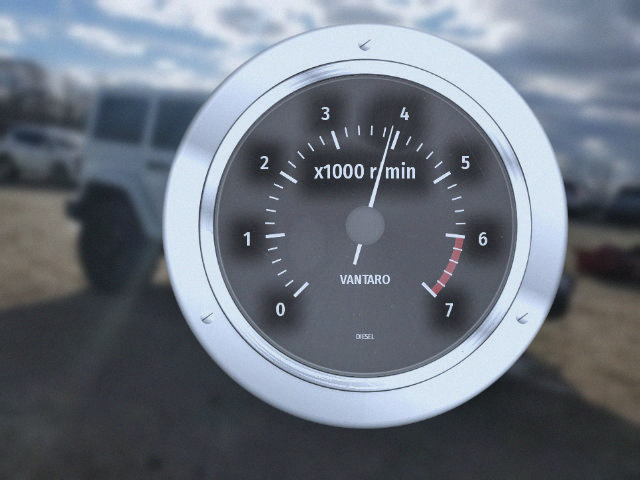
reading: rpm 3900
